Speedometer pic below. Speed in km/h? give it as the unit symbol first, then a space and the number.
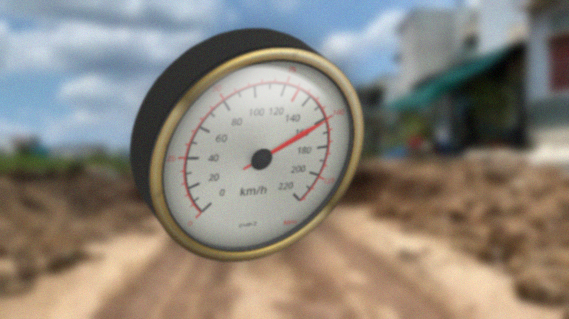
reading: km/h 160
